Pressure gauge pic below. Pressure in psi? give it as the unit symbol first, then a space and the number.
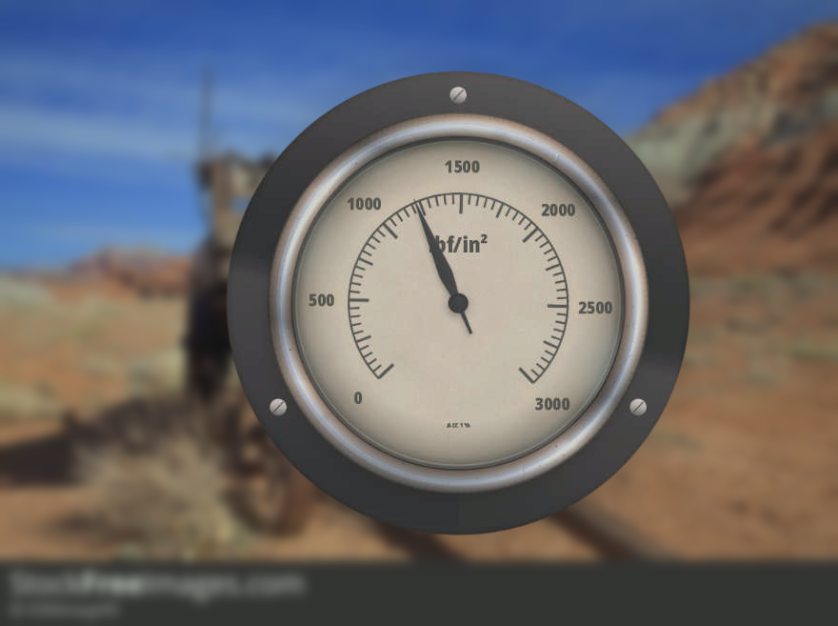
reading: psi 1225
